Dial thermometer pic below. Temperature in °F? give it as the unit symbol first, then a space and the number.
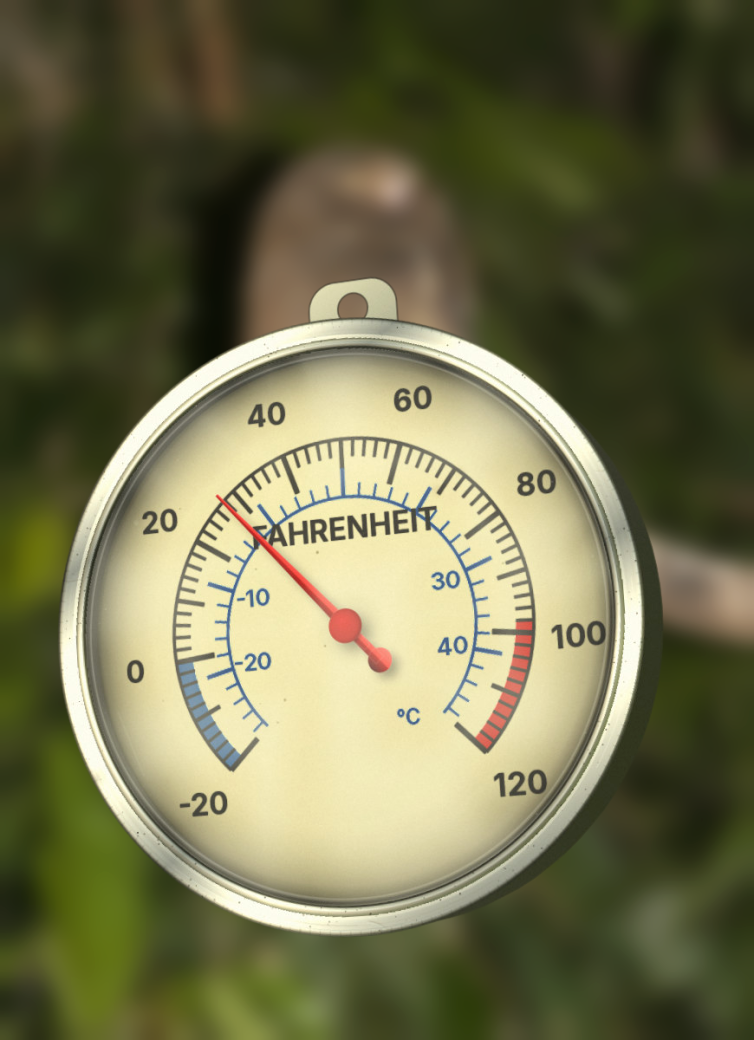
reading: °F 28
